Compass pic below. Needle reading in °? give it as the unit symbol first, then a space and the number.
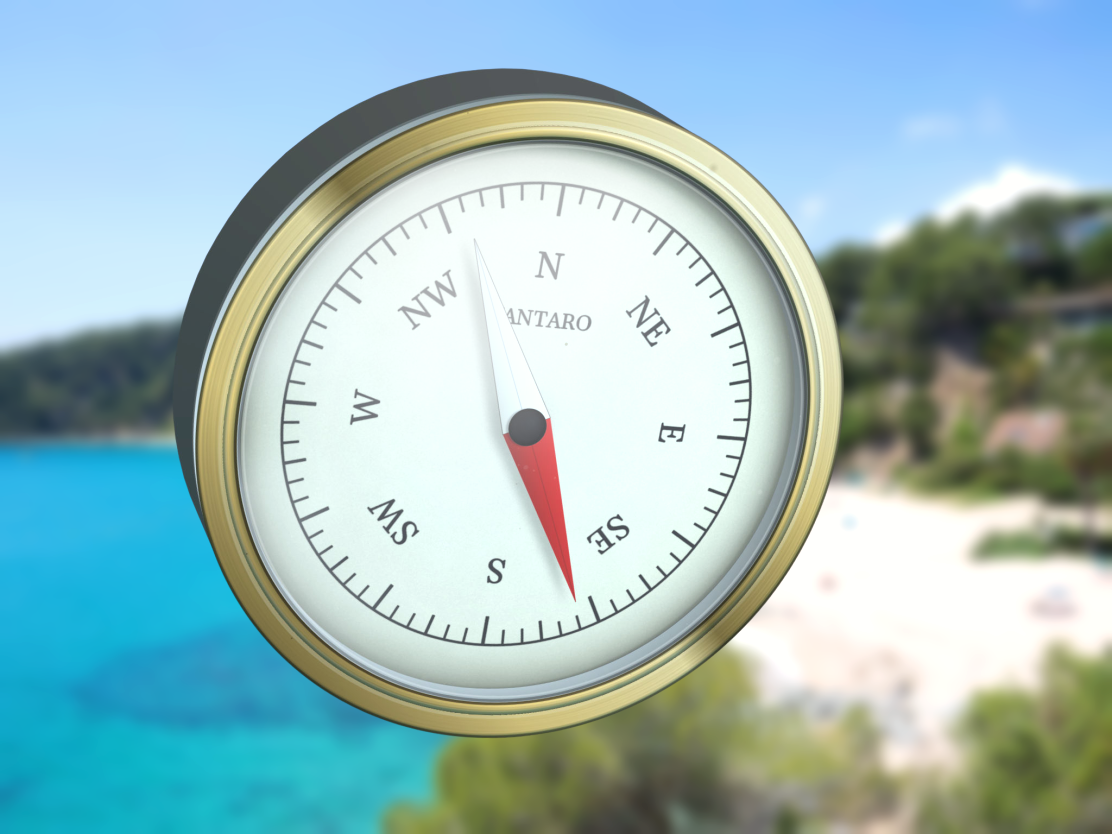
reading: ° 155
